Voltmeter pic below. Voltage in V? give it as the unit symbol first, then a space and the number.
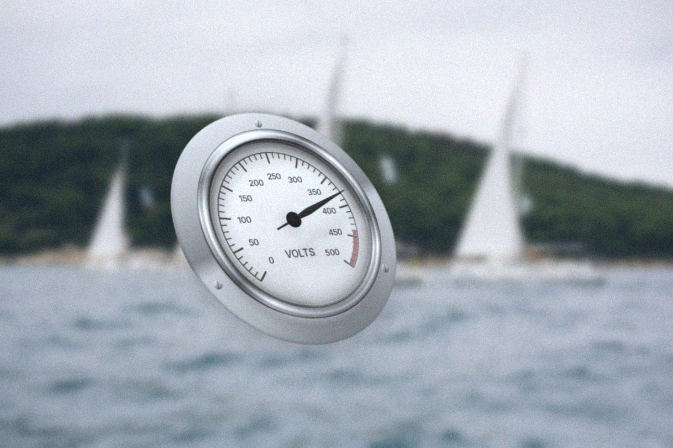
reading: V 380
